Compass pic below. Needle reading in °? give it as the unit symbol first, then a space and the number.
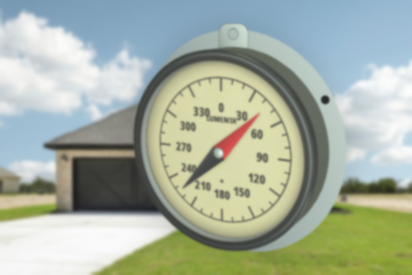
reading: ° 45
